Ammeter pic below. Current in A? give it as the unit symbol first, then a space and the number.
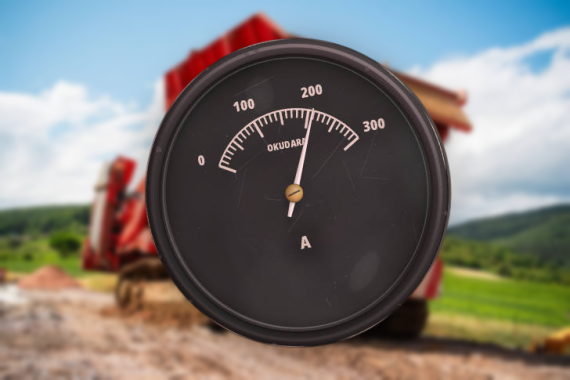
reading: A 210
